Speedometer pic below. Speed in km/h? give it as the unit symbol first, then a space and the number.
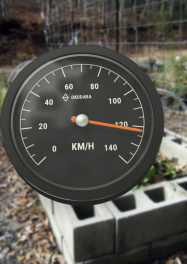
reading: km/h 122.5
